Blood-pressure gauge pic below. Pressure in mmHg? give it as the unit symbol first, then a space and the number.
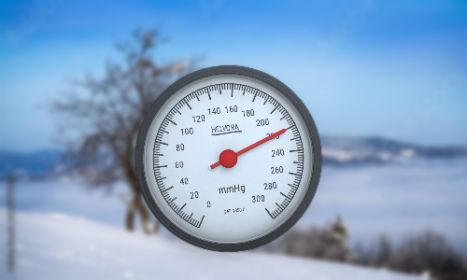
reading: mmHg 220
